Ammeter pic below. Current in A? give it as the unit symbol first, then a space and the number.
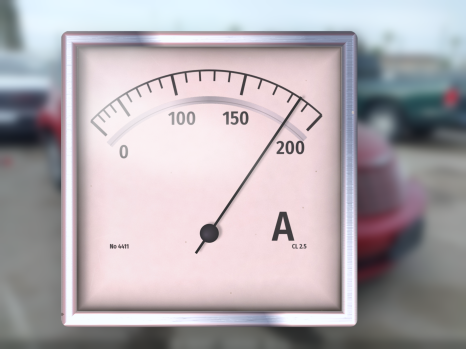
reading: A 185
